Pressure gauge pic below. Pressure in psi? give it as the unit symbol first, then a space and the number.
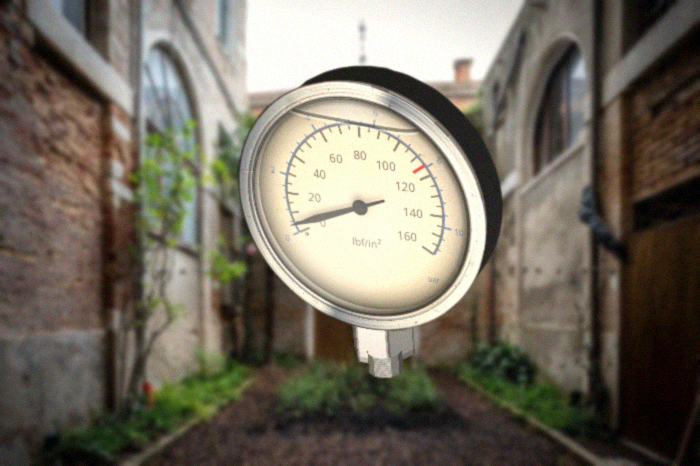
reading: psi 5
